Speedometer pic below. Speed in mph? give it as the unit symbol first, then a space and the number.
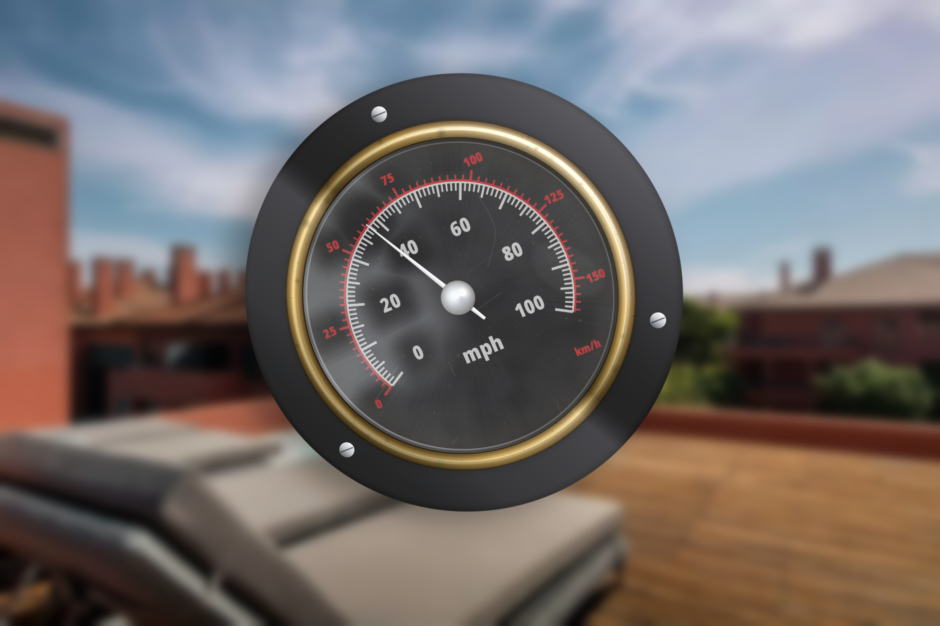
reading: mph 38
